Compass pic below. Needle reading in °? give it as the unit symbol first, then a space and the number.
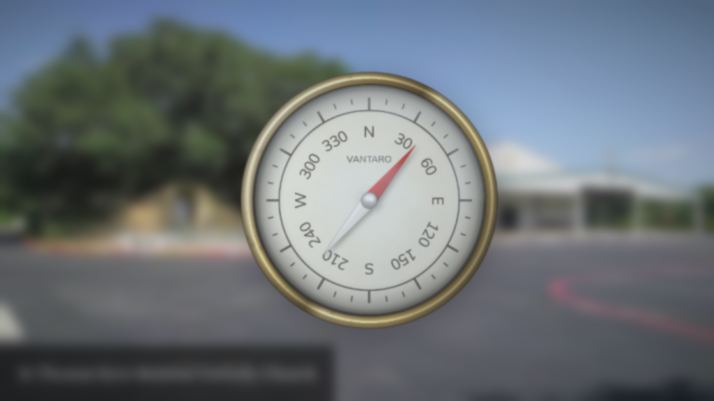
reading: ° 40
